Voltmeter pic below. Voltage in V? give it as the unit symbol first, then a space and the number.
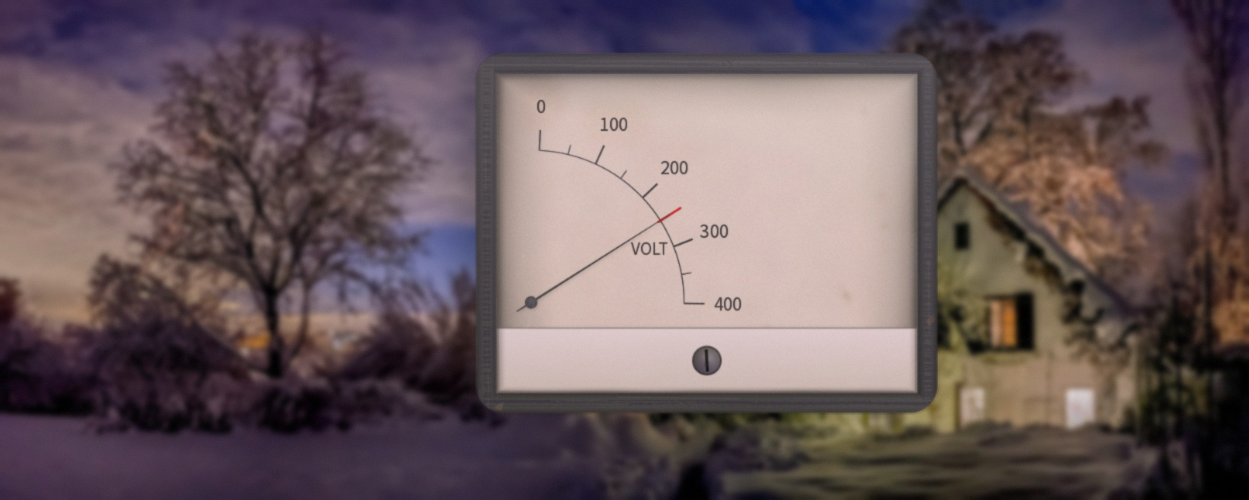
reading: V 250
